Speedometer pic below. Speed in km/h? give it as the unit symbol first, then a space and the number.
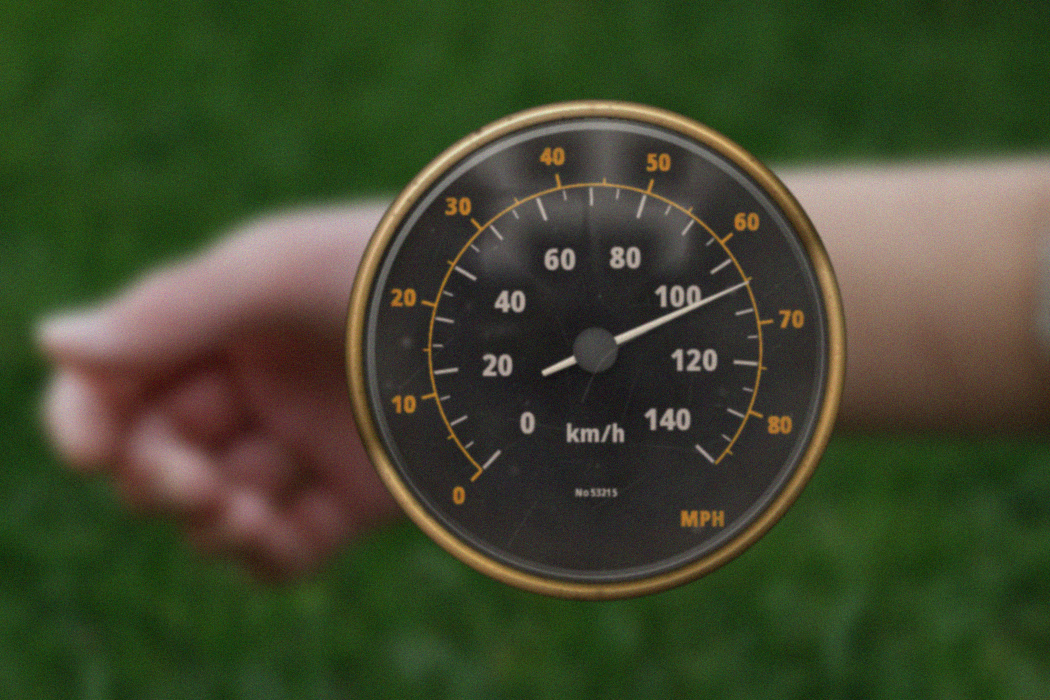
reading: km/h 105
